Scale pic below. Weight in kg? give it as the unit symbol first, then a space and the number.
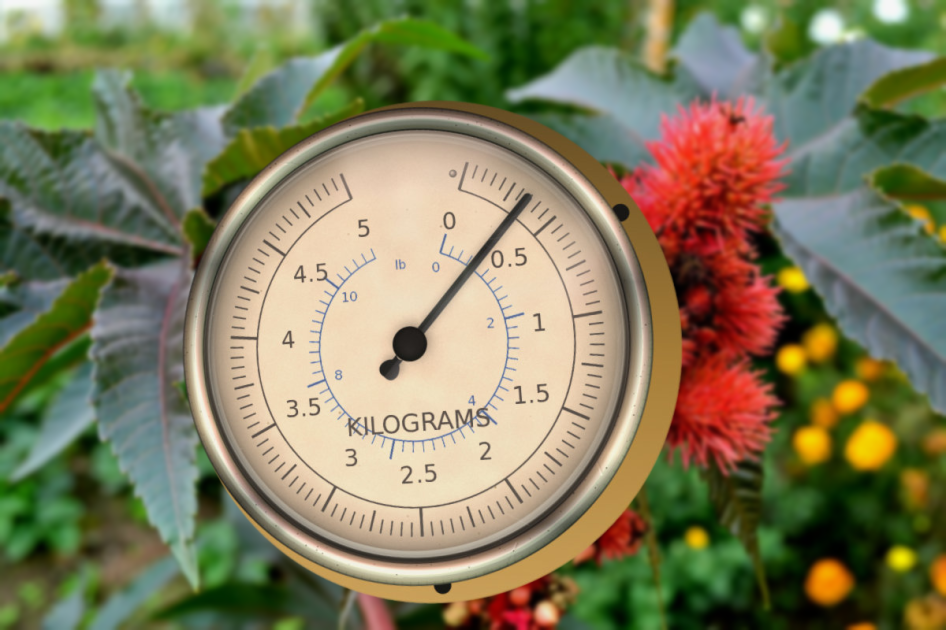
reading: kg 0.35
